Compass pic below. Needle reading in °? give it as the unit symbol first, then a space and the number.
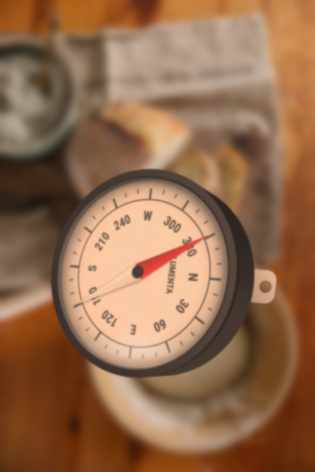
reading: ° 330
